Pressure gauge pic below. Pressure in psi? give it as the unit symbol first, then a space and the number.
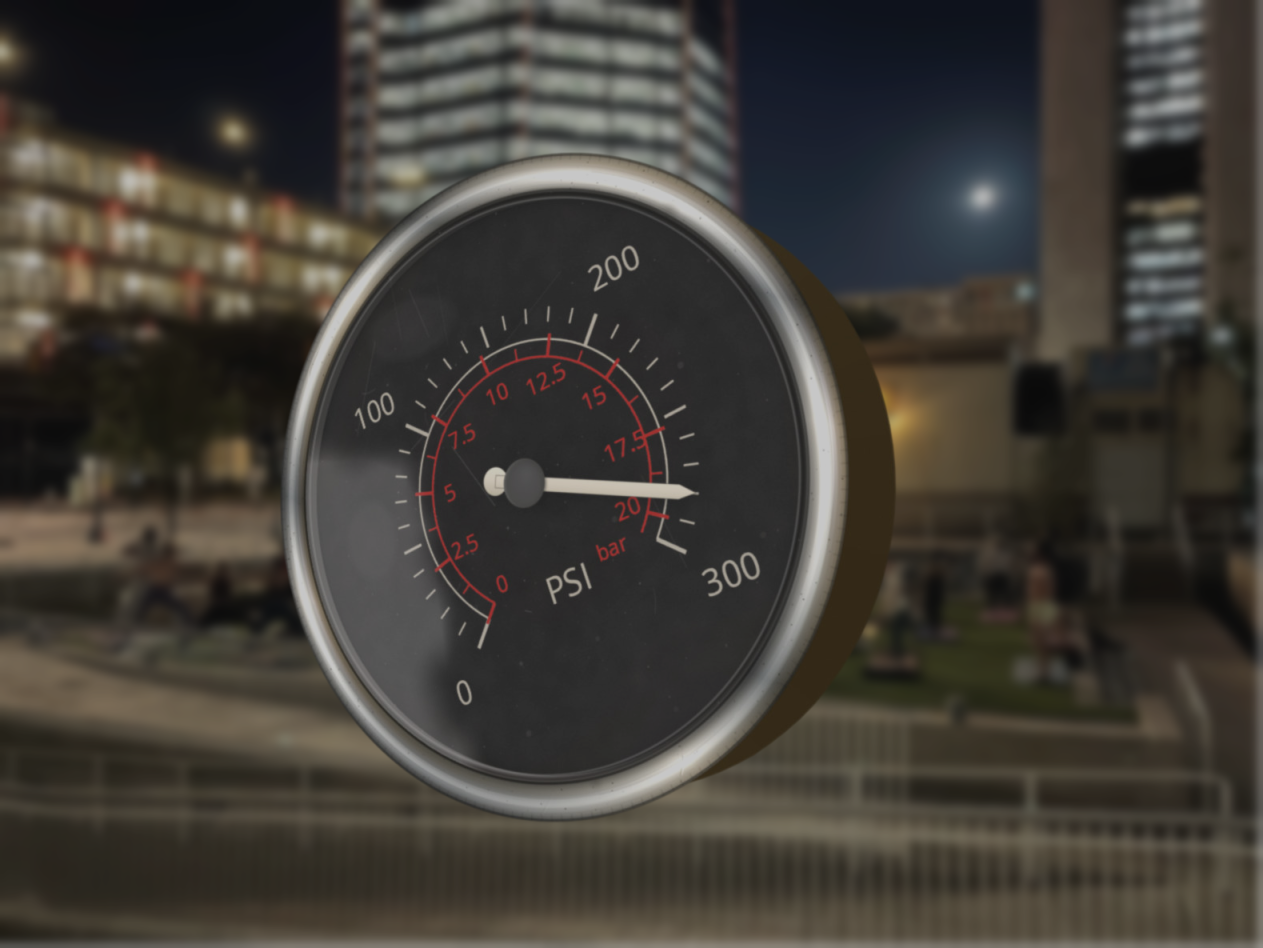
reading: psi 280
